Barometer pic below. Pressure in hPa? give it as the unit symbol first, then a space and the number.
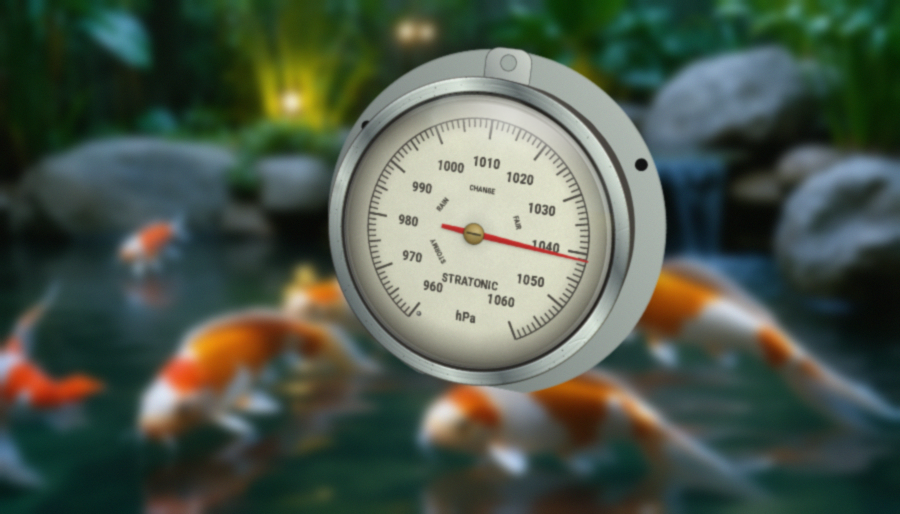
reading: hPa 1041
